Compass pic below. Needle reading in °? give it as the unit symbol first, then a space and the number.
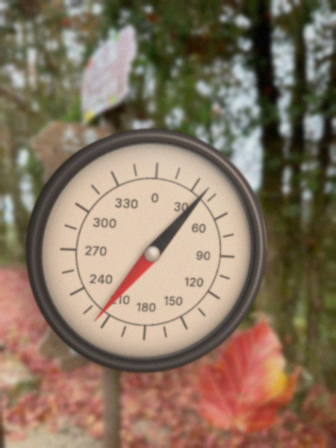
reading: ° 217.5
